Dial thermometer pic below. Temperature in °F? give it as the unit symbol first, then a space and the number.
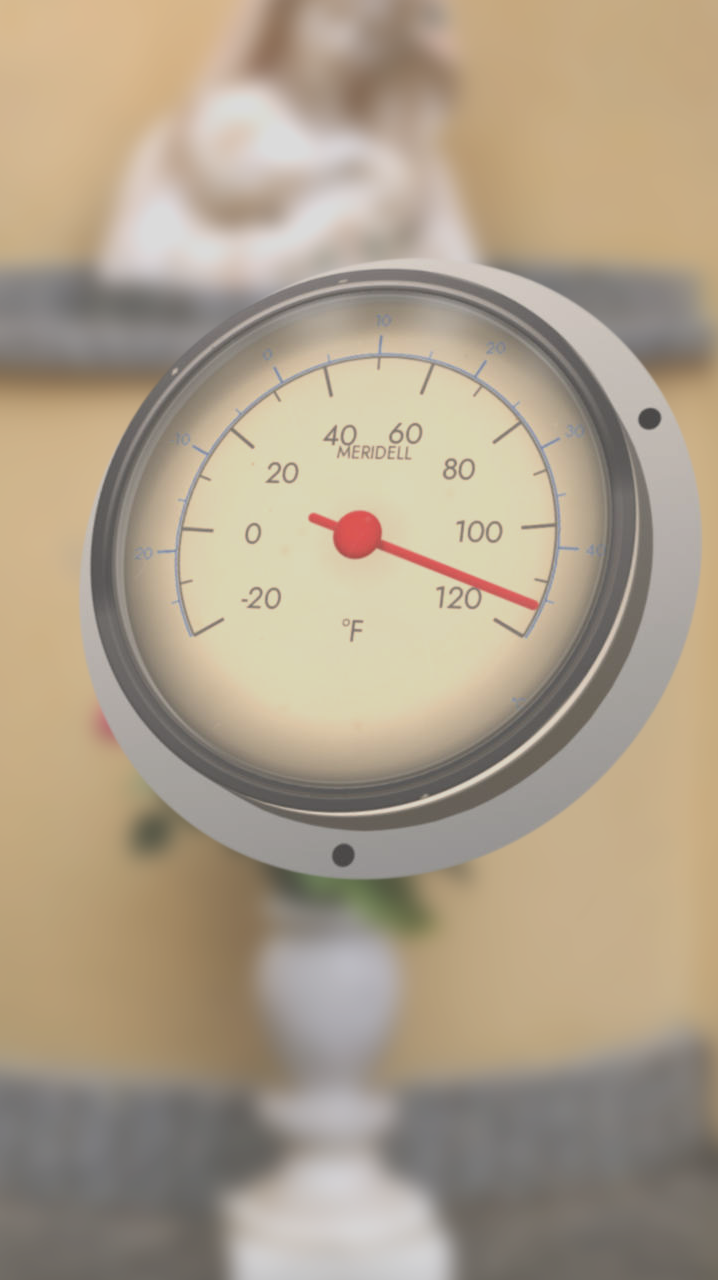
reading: °F 115
